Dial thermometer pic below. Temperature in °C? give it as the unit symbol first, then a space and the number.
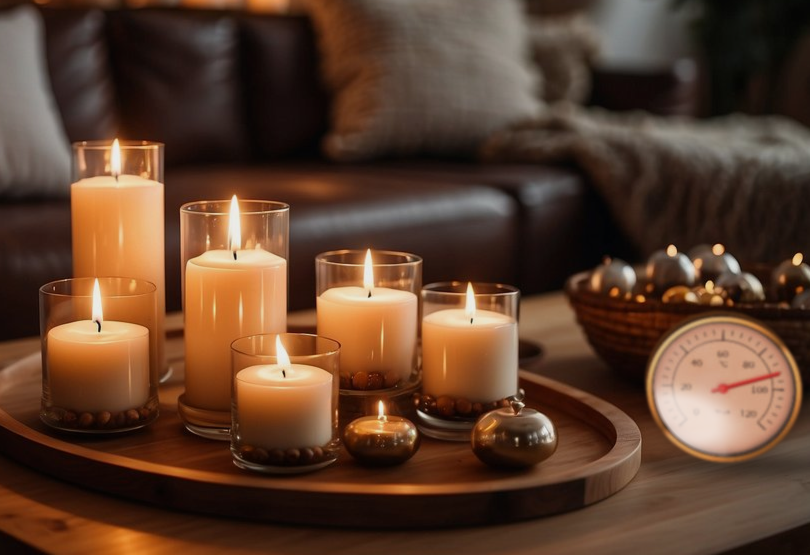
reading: °C 92
